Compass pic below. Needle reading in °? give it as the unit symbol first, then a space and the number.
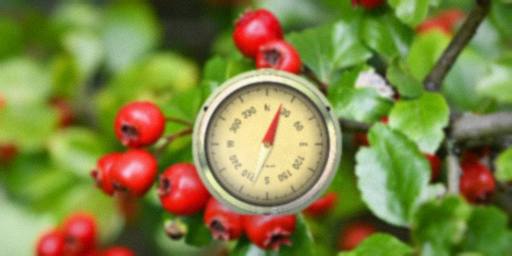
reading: ° 20
